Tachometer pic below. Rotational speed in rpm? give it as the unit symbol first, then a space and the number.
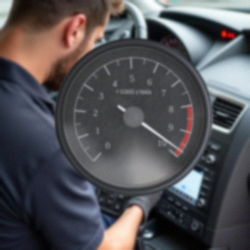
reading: rpm 9750
